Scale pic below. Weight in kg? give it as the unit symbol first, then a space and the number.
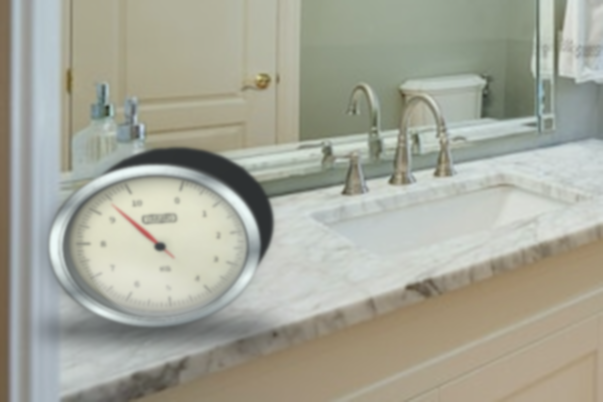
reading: kg 9.5
